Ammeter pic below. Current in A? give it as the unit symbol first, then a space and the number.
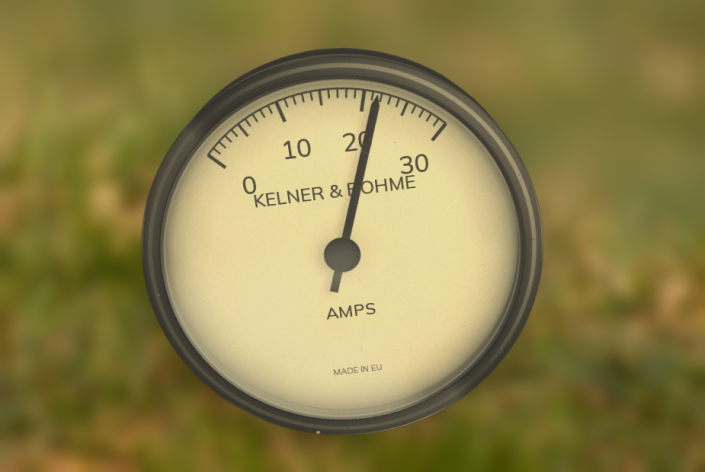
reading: A 21.5
